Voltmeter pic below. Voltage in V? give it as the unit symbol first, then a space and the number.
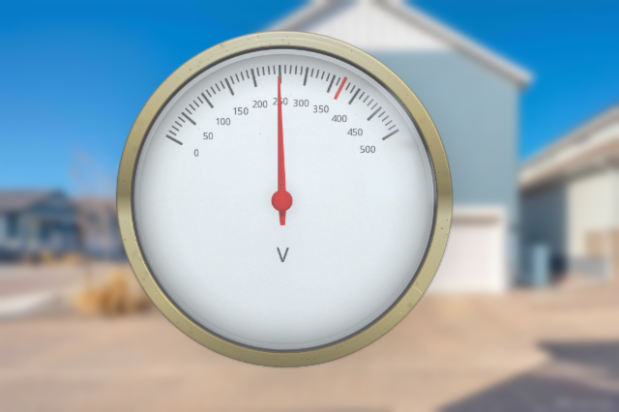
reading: V 250
